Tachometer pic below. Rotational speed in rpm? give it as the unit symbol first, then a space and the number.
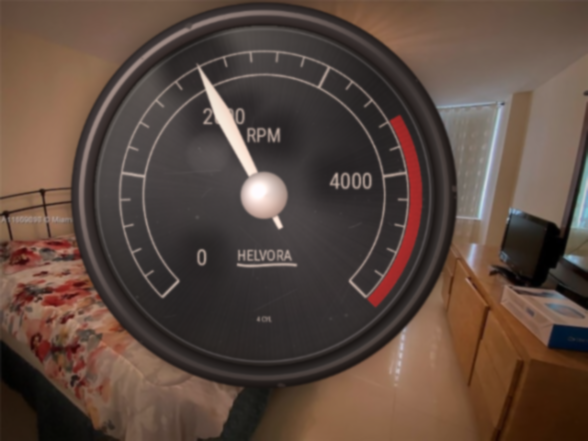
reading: rpm 2000
